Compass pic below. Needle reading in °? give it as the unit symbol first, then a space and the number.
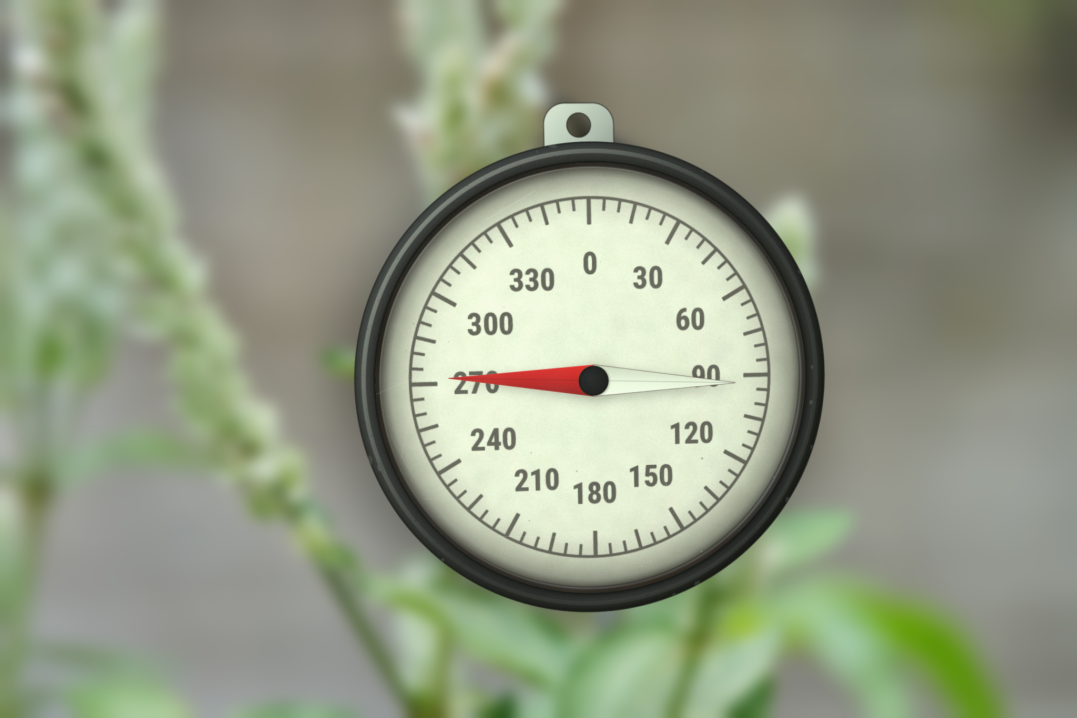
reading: ° 272.5
